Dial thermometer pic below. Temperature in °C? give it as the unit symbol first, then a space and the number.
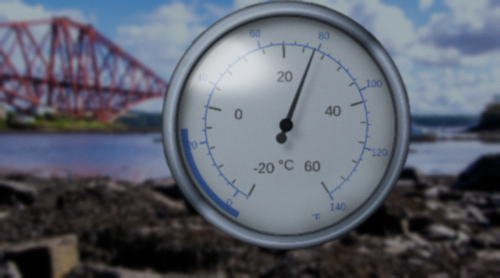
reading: °C 26
